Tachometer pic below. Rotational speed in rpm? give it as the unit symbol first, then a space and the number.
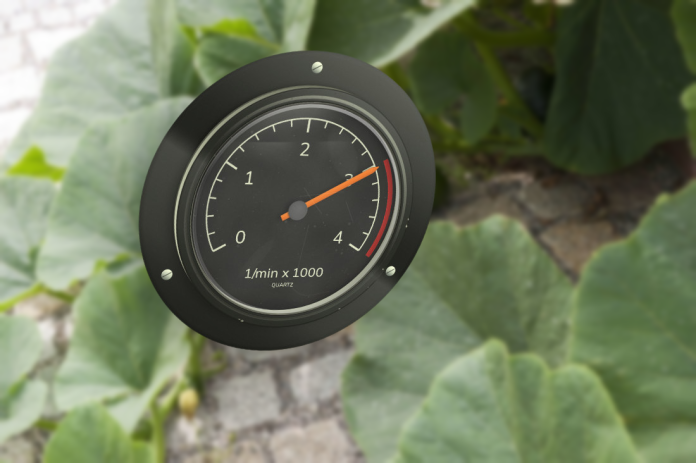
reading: rpm 3000
